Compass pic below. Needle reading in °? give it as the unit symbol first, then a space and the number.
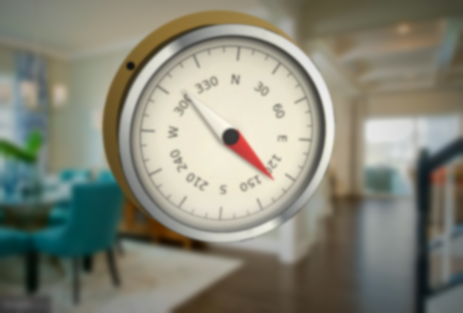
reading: ° 130
